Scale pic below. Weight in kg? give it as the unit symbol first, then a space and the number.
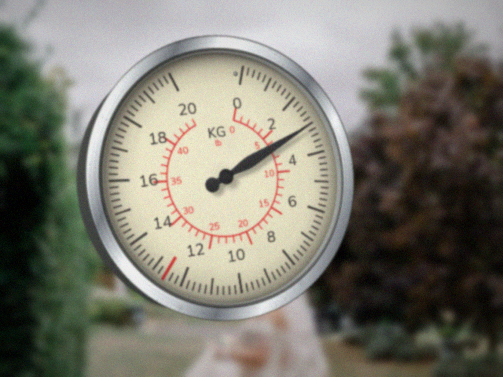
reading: kg 3
